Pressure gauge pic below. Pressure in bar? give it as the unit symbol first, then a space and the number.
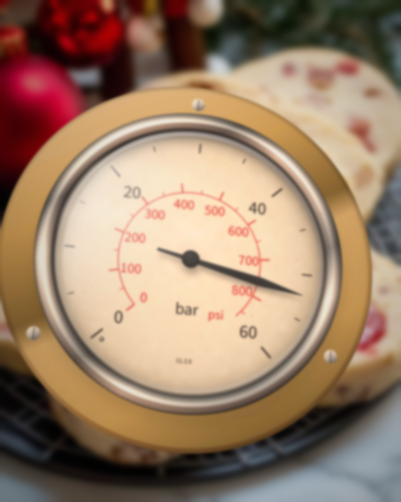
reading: bar 52.5
